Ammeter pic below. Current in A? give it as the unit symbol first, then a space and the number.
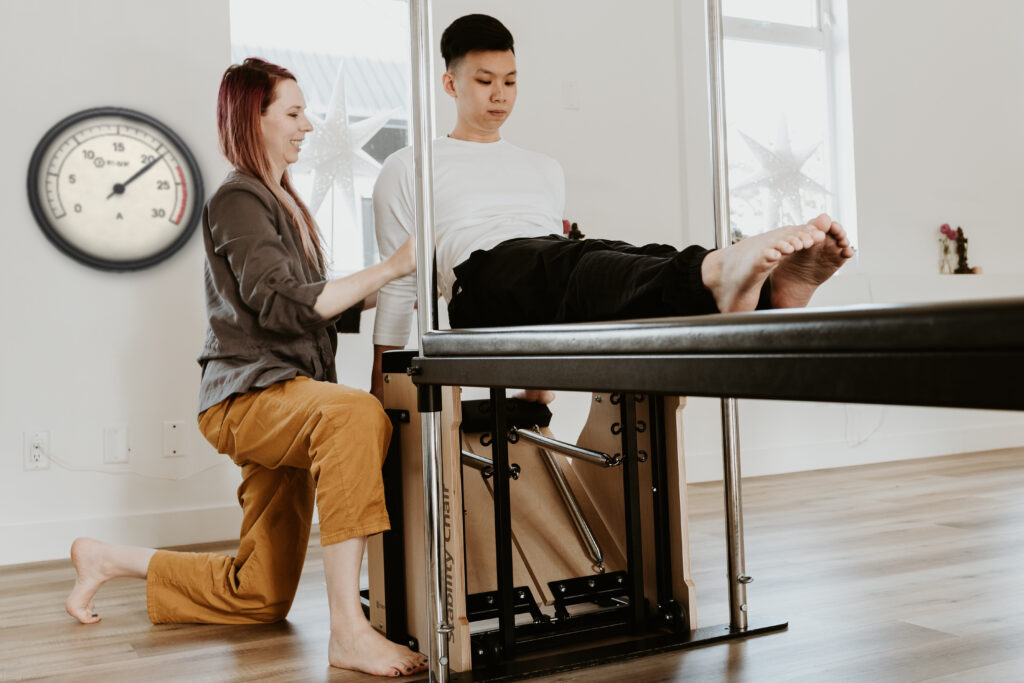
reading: A 21
